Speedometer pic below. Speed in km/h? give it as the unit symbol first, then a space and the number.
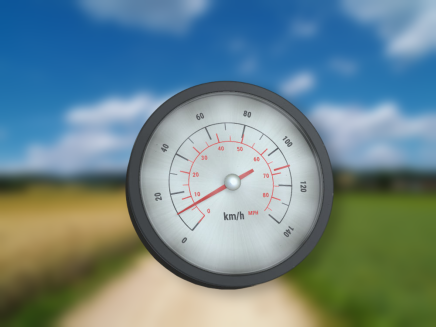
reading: km/h 10
